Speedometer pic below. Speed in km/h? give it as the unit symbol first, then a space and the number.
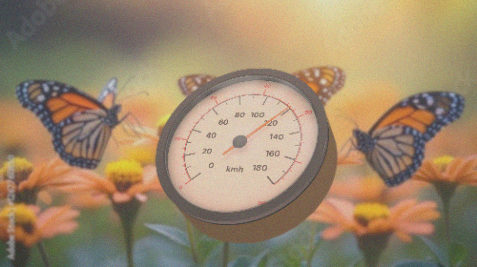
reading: km/h 120
